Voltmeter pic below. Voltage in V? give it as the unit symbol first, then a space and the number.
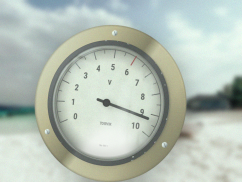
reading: V 9.25
